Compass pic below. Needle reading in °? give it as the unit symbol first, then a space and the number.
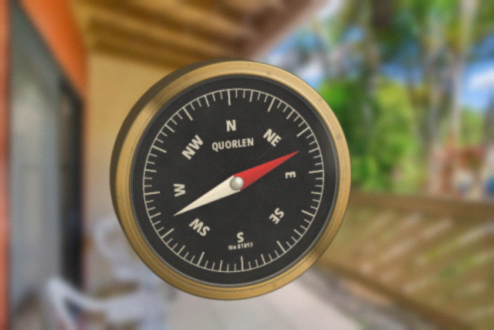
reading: ° 70
